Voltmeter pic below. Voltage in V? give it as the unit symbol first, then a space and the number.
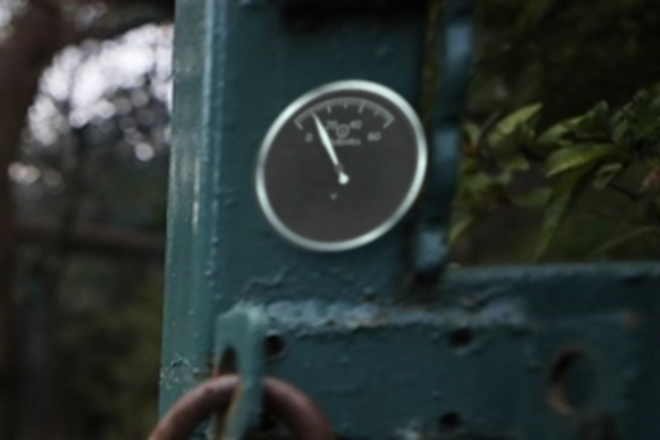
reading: V 10
